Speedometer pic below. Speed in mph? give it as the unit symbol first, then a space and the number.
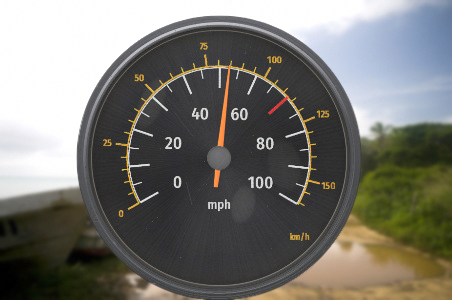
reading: mph 52.5
